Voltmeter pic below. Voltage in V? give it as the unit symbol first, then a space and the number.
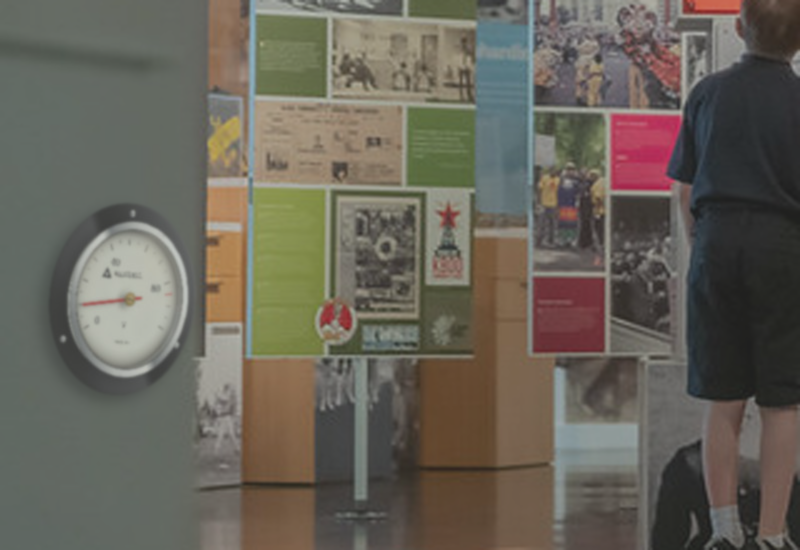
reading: V 10
